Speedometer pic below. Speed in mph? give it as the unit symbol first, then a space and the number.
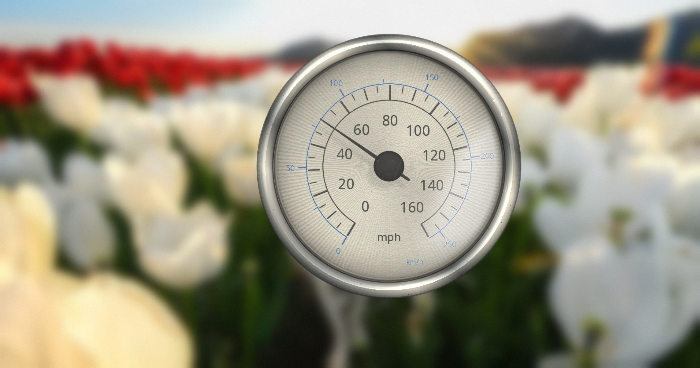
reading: mph 50
